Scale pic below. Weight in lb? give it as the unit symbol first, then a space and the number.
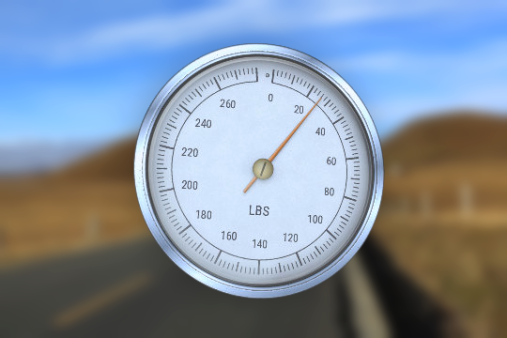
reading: lb 26
